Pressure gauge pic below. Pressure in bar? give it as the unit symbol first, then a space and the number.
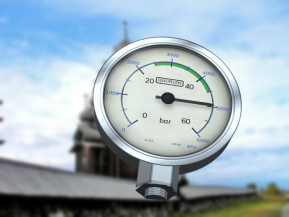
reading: bar 50
